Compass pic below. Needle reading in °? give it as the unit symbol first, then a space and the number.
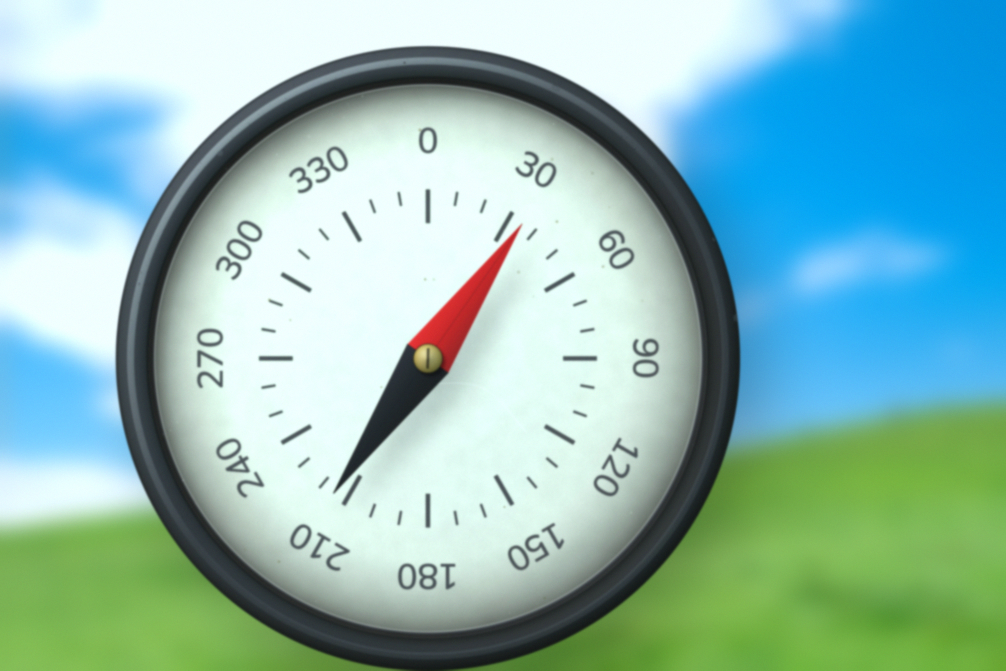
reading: ° 35
